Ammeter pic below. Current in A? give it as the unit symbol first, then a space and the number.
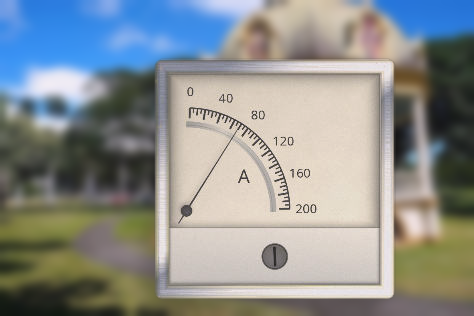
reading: A 70
